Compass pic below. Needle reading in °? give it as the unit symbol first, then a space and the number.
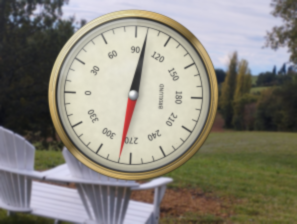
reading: ° 280
